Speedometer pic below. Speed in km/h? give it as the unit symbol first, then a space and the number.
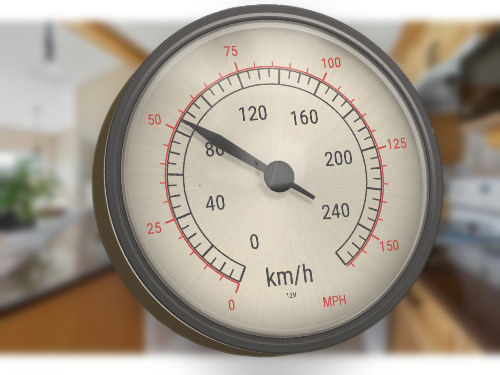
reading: km/h 85
